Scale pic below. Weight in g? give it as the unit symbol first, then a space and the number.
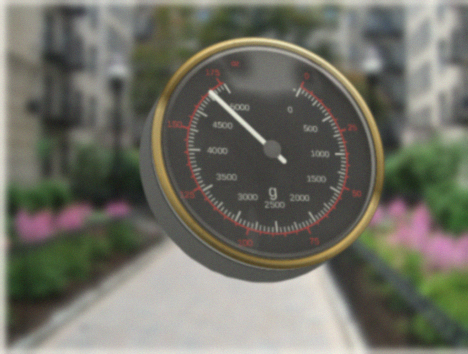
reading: g 4750
